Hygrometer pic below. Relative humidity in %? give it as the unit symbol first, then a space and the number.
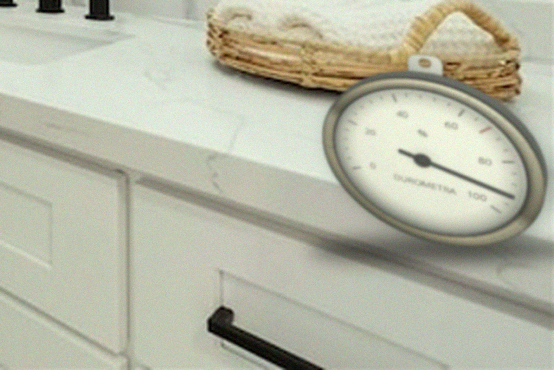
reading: % 92
